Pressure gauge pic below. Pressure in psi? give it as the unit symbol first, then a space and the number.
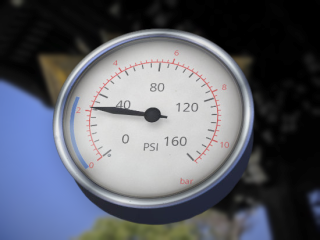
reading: psi 30
